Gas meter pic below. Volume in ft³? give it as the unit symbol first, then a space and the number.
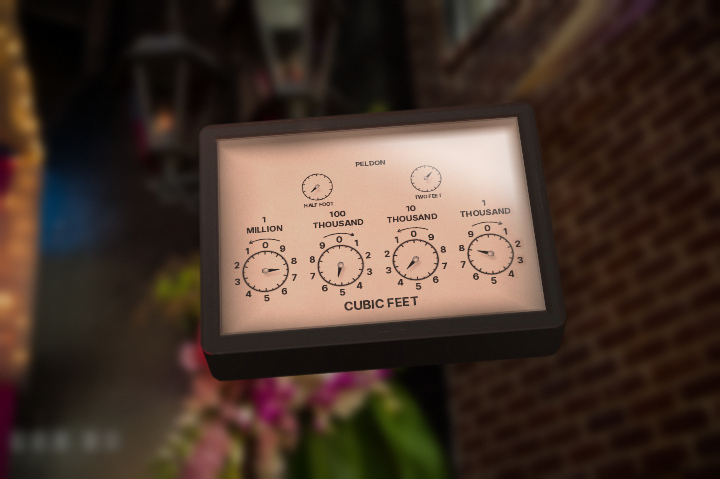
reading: ft³ 753800
